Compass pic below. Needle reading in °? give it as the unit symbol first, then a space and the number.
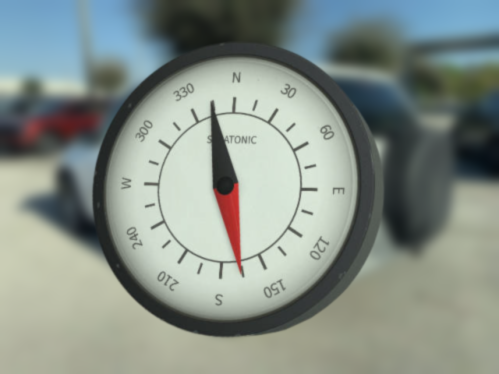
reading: ° 165
